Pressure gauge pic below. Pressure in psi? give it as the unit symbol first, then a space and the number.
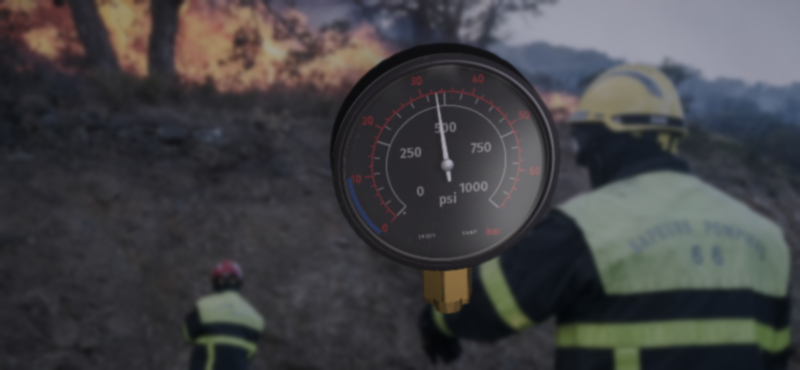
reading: psi 475
